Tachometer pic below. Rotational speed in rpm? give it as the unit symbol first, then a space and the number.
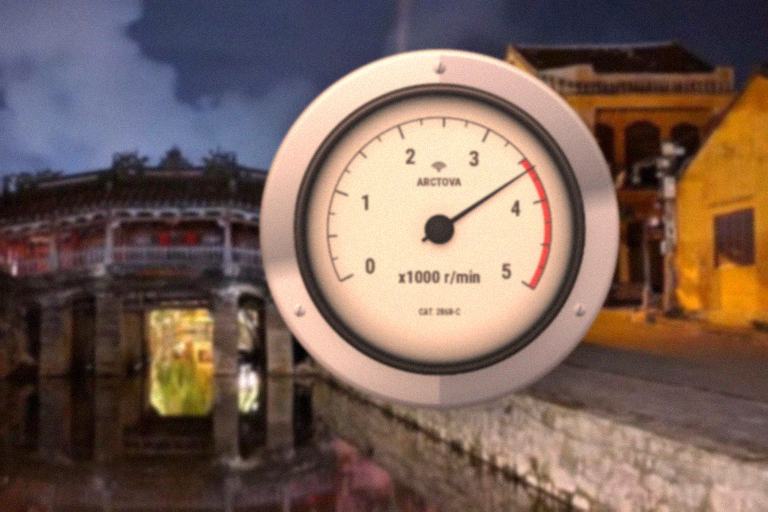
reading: rpm 3625
